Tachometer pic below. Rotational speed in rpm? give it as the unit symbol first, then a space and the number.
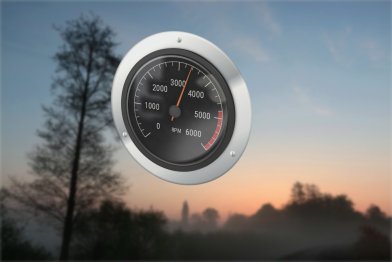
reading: rpm 3400
